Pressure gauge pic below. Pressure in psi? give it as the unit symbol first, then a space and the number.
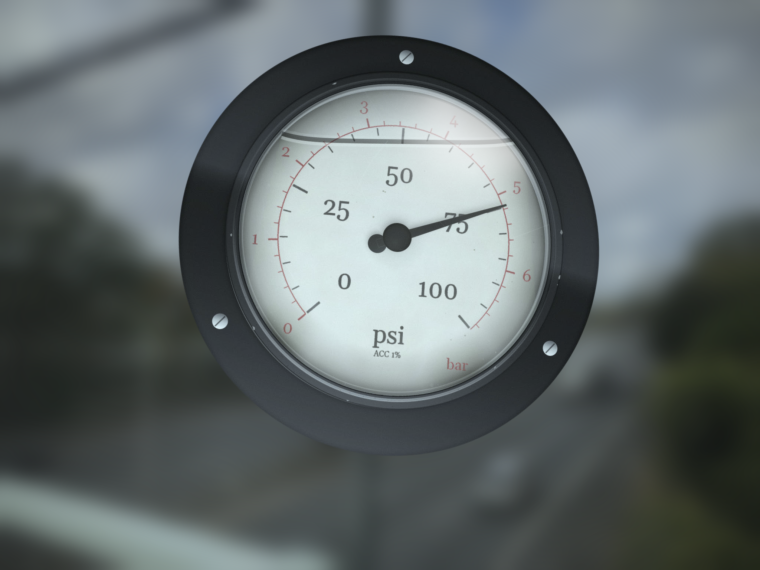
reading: psi 75
